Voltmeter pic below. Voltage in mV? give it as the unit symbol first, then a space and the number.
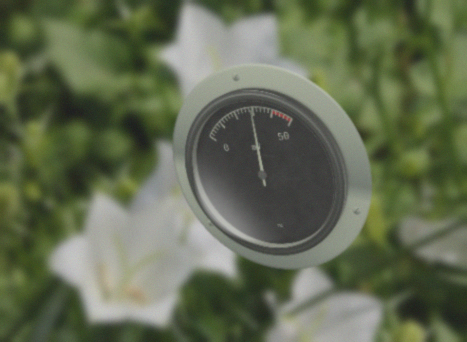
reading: mV 30
